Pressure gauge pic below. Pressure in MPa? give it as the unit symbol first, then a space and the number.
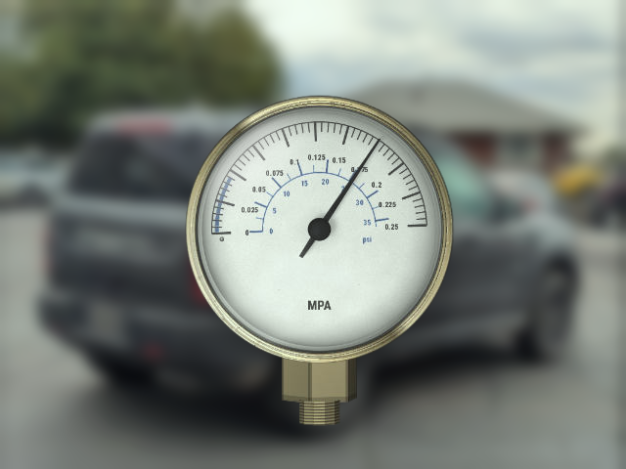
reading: MPa 0.175
